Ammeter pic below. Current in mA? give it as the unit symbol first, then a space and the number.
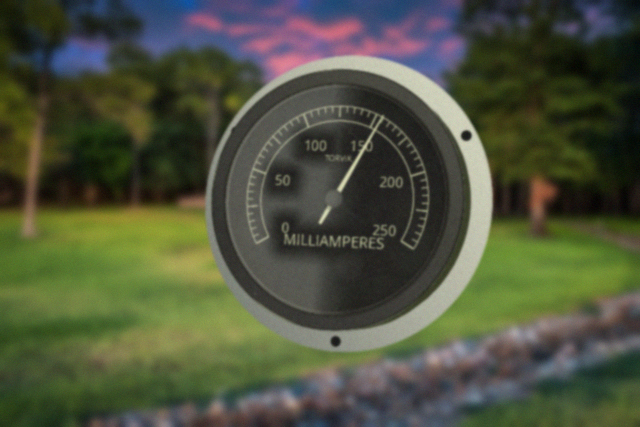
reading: mA 155
